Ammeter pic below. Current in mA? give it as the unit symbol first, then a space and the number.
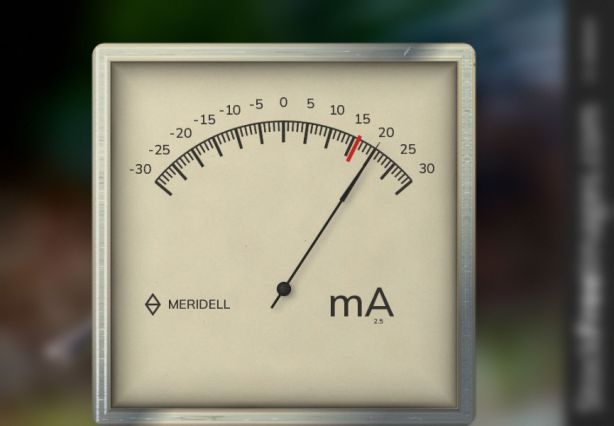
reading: mA 20
